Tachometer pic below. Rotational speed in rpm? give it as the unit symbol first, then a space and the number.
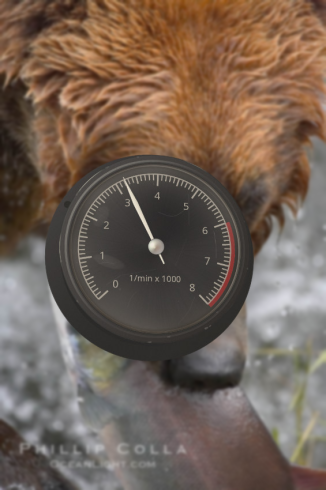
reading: rpm 3200
